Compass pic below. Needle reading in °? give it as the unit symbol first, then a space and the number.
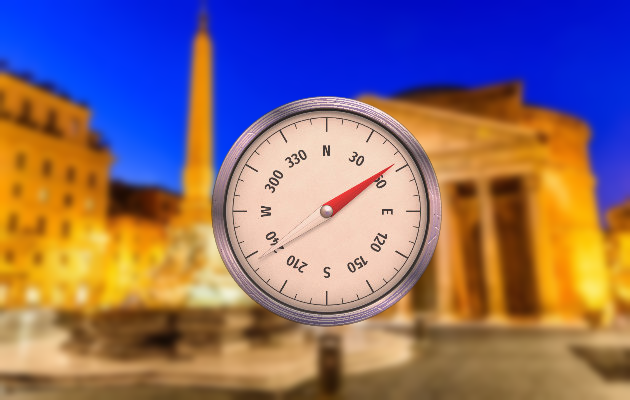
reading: ° 55
